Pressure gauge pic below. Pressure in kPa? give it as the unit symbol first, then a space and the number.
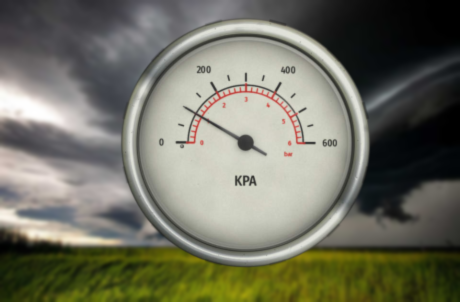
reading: kPa 100
